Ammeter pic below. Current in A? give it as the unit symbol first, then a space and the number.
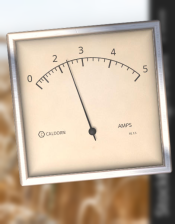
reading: A 2.4
